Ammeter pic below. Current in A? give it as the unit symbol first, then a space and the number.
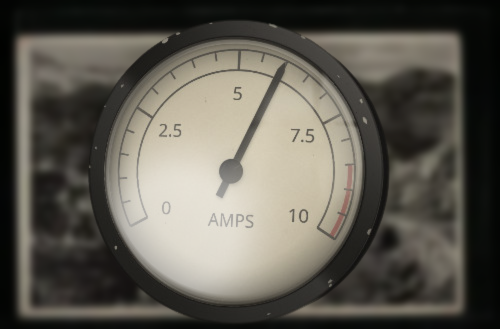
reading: A 6
